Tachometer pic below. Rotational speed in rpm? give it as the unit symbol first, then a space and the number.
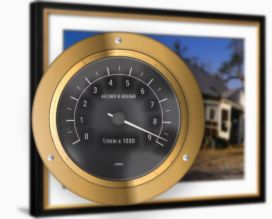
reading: rpm 8750
